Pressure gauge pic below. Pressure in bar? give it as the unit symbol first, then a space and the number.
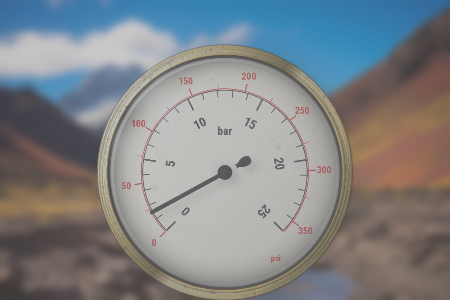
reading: bar 1.5
